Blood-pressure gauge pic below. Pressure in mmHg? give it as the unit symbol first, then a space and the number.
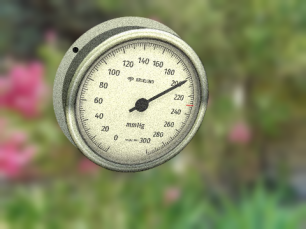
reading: mmHg 200
